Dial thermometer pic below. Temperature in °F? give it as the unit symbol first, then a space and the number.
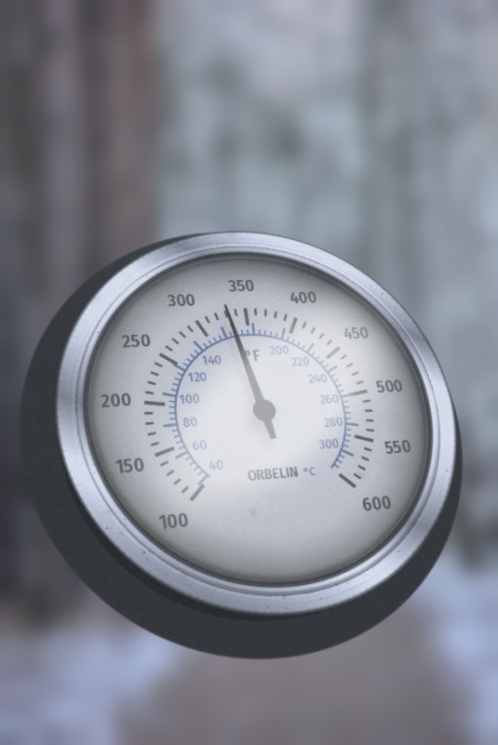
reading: °F 330
